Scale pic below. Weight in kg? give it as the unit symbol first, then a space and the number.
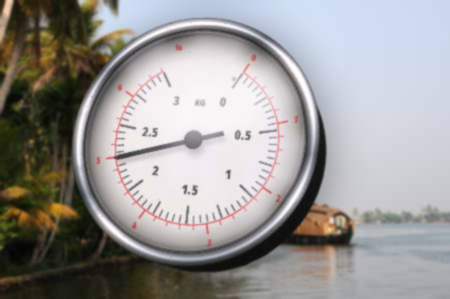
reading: kg 2.25
